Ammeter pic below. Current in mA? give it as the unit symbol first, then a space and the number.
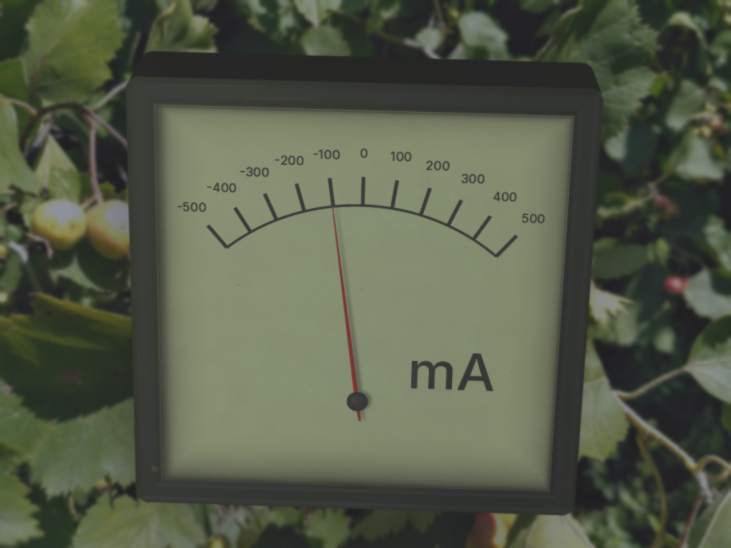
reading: mA -100
